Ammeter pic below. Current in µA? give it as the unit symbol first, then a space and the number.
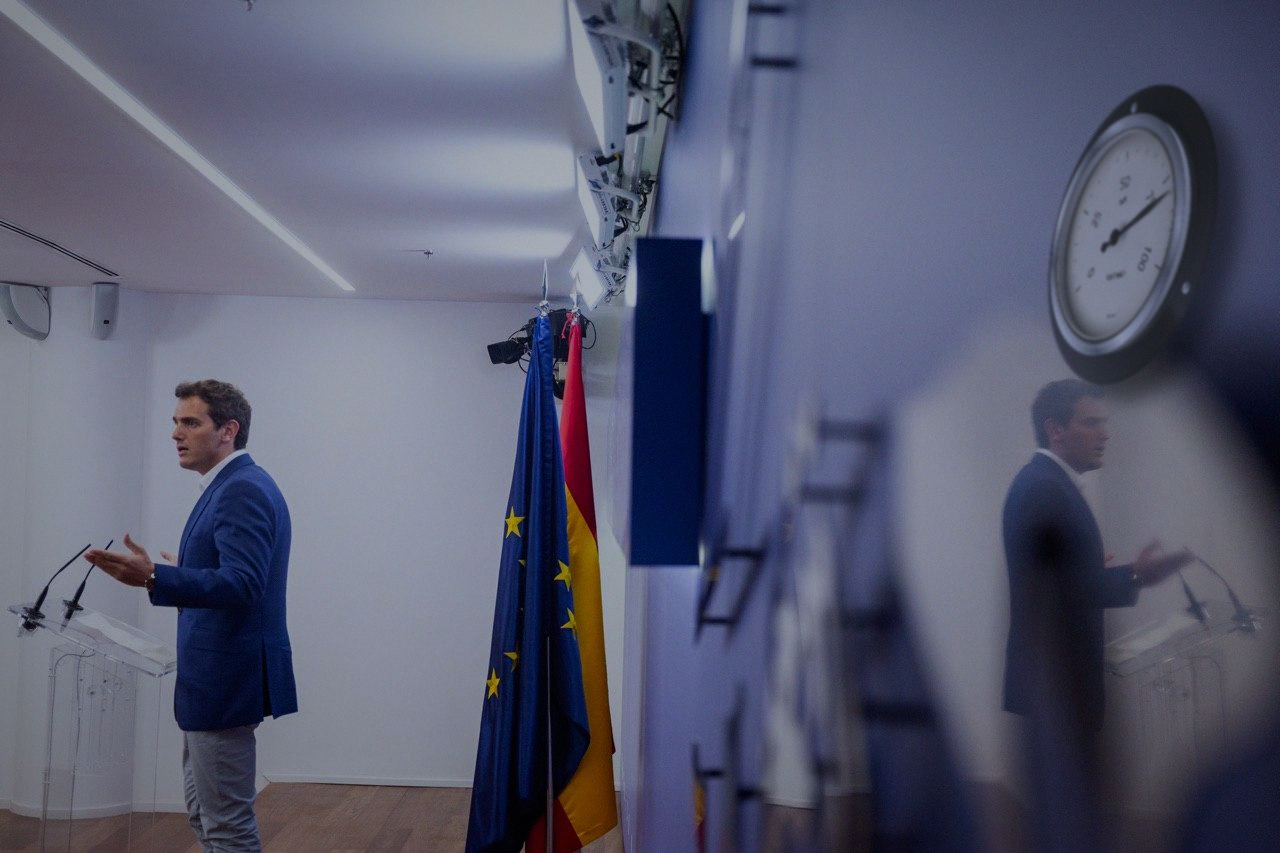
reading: µA 80
